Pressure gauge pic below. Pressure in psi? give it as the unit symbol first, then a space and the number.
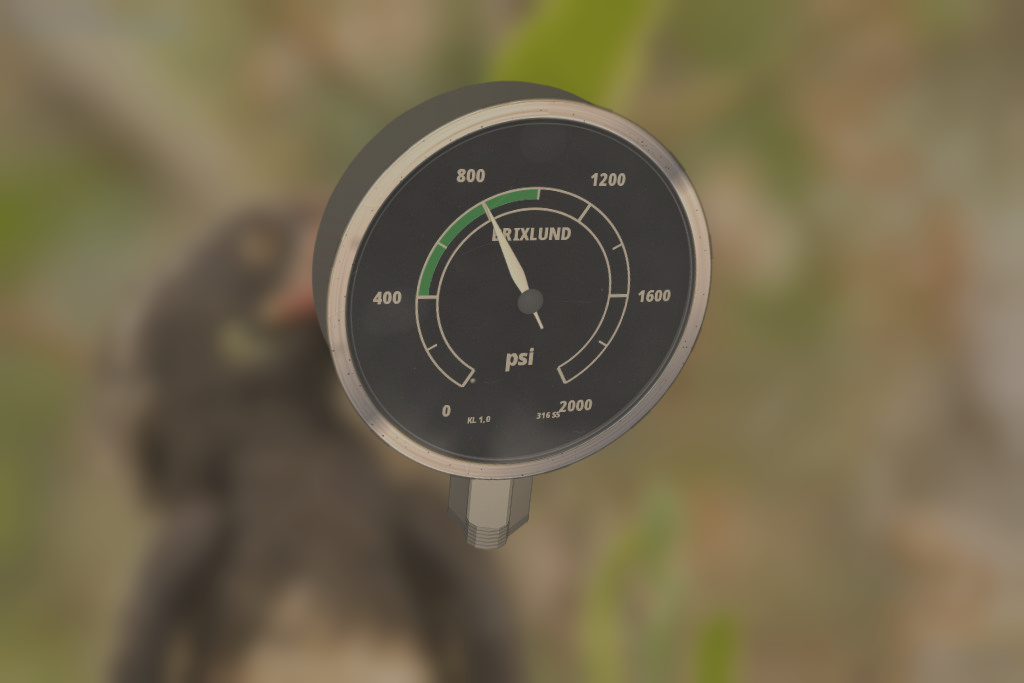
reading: psi 800
